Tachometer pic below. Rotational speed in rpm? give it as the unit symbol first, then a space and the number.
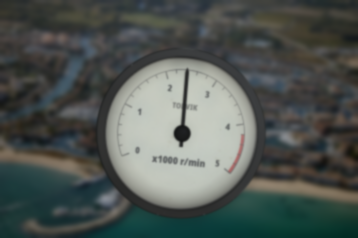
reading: rpm 2400
